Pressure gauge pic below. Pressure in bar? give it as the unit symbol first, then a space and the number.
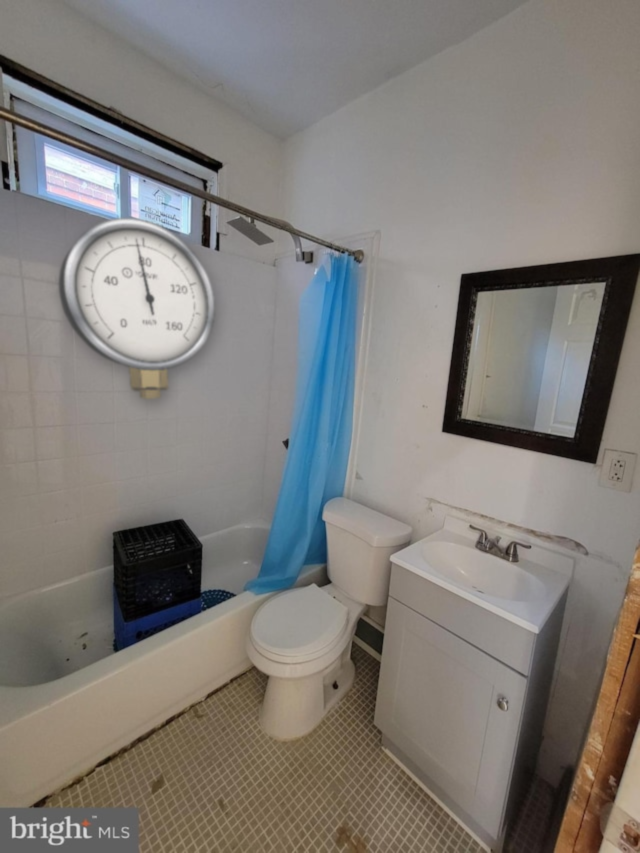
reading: bar 75
